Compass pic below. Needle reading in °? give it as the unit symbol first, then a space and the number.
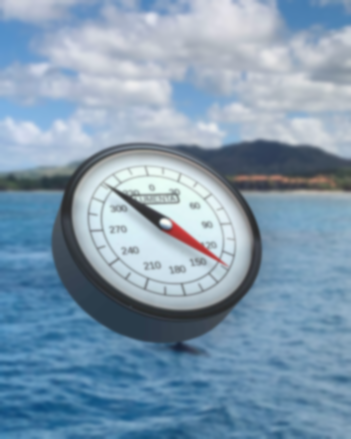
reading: ° 135
